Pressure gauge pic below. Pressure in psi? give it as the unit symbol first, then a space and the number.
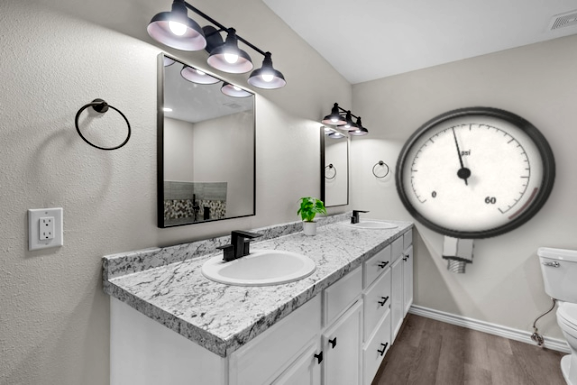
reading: psi 26
